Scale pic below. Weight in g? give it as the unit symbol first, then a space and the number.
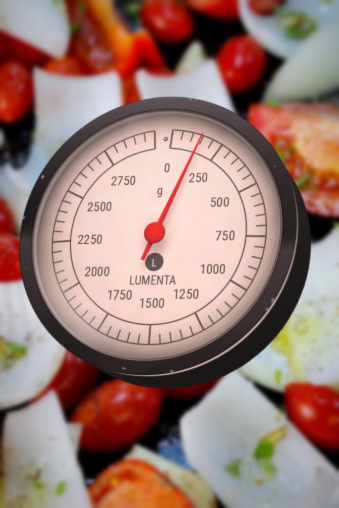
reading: g 150
